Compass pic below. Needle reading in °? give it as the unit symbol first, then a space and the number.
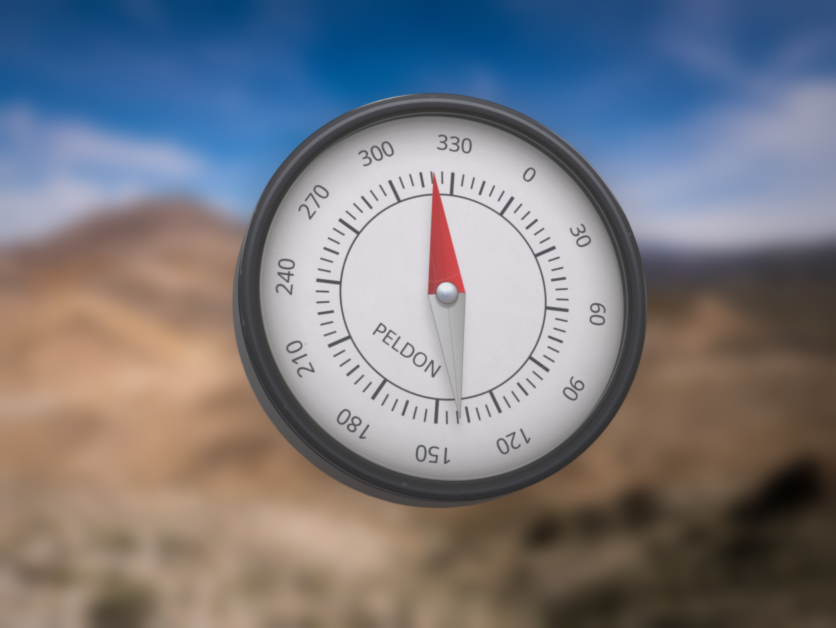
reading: ° 320
